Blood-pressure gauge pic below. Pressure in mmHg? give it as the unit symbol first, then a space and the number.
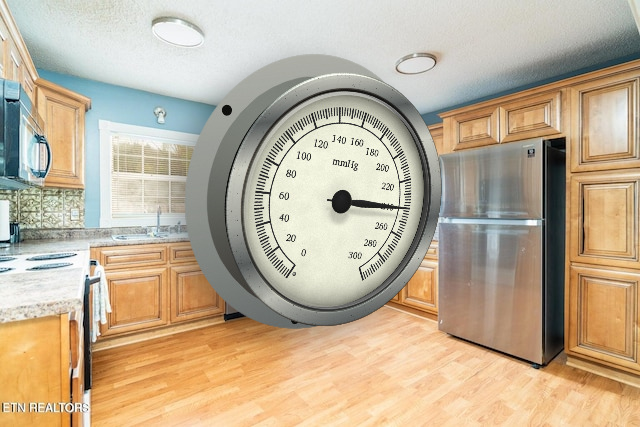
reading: mmHg 240
